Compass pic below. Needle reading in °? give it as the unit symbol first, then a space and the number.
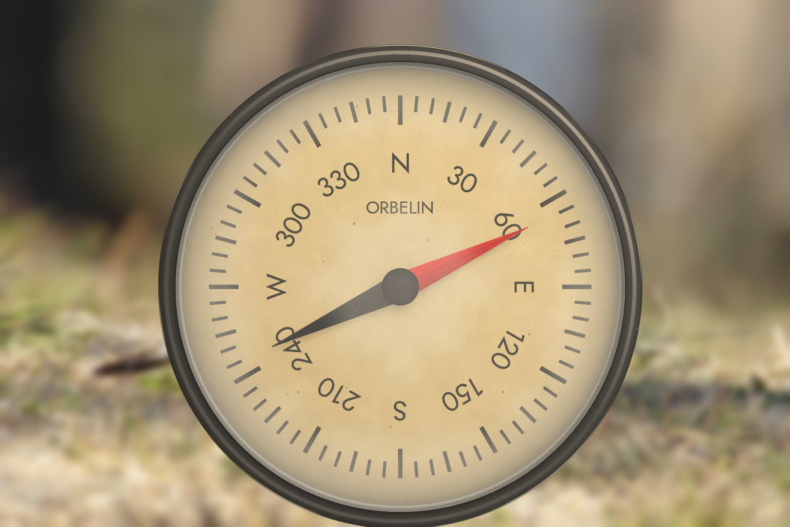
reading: ° 65
